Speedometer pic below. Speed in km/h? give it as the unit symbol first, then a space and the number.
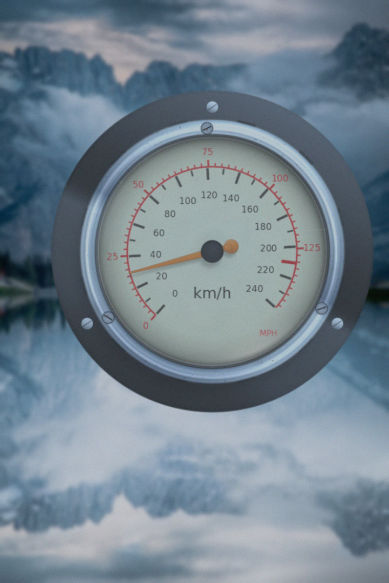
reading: km/h 30
